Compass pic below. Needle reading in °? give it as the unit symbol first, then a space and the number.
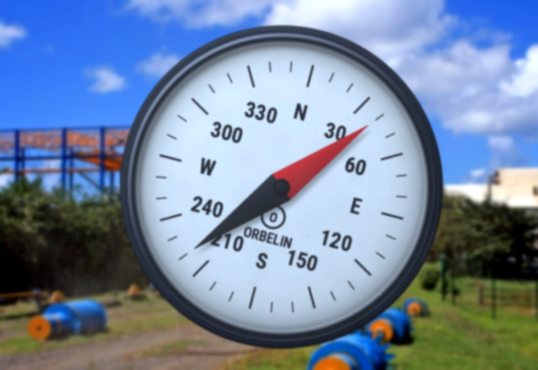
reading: ° 40
